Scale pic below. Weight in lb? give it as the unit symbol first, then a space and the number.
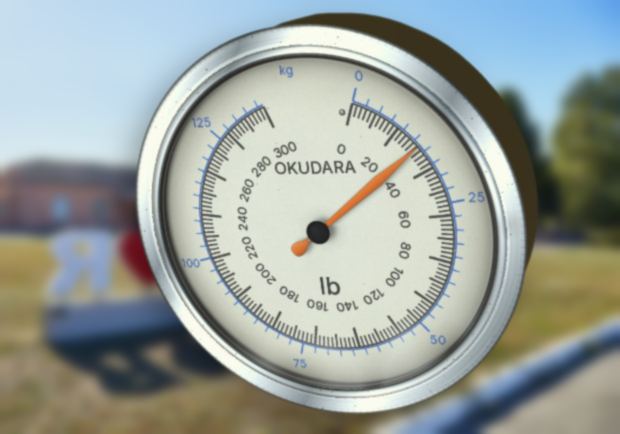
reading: lb 30
